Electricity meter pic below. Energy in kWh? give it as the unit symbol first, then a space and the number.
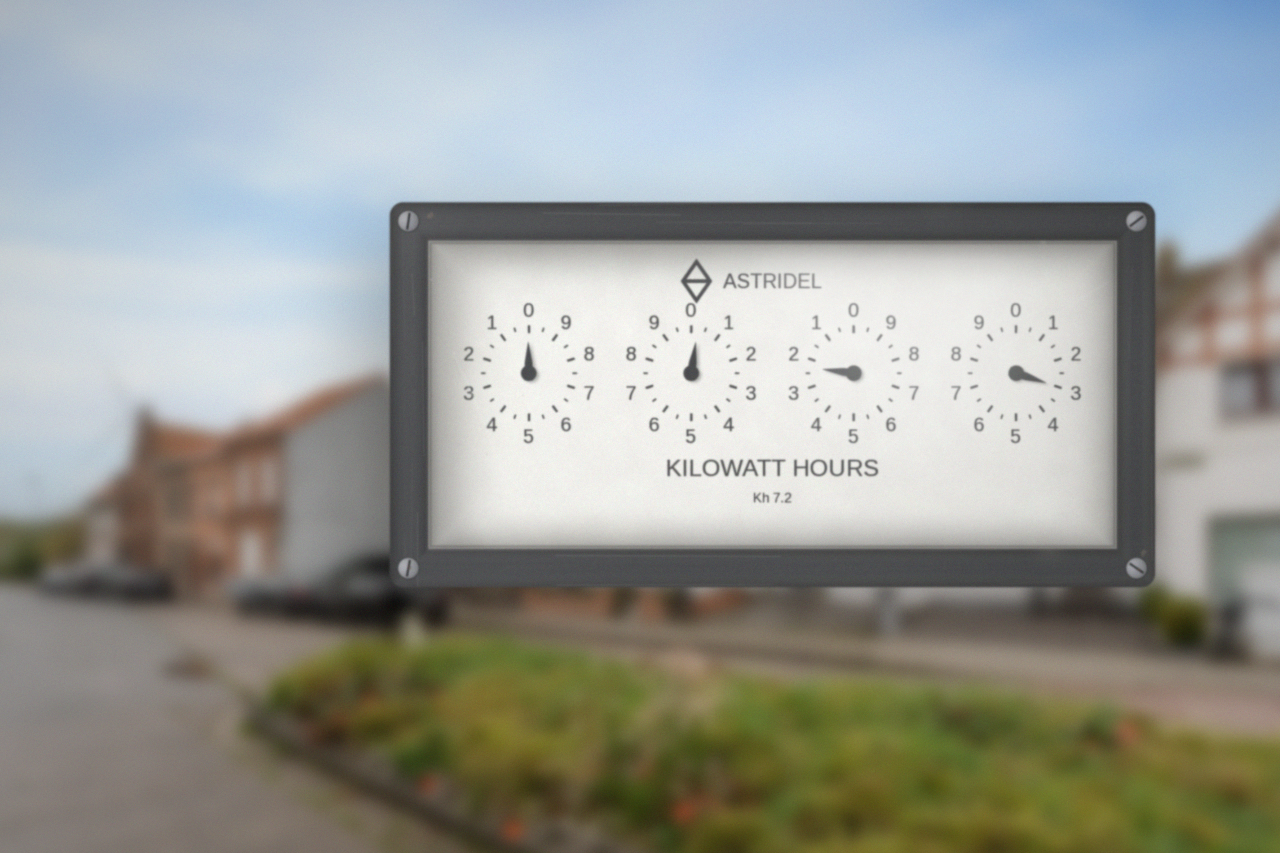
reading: kWh 23
